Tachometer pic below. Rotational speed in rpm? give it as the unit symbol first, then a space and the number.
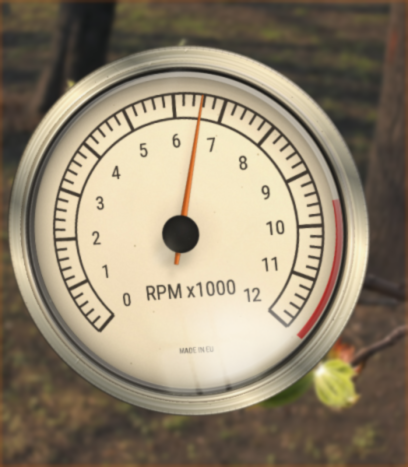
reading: rpm 6600
